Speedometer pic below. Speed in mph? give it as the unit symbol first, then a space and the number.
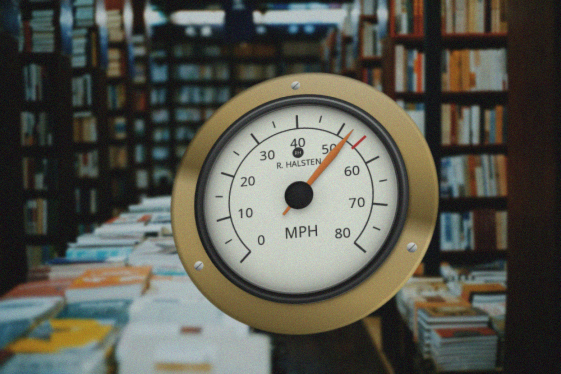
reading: mph 52.5
